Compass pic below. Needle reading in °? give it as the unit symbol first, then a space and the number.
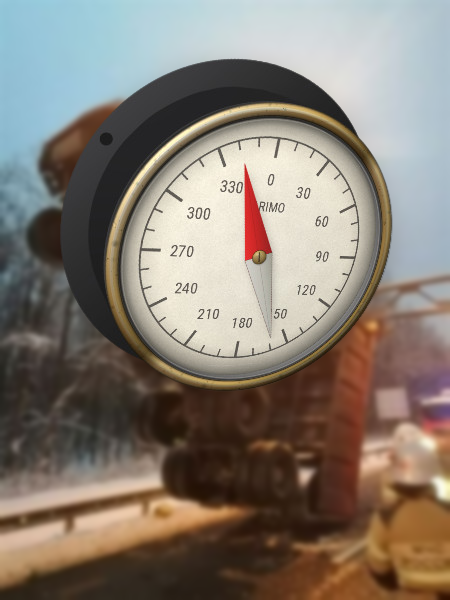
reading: ° 340
